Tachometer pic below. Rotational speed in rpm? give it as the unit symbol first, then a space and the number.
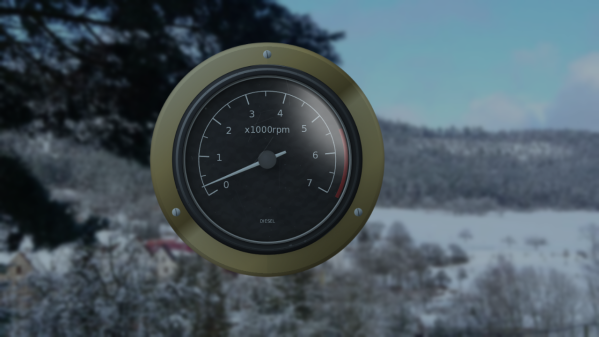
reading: rpm 250
